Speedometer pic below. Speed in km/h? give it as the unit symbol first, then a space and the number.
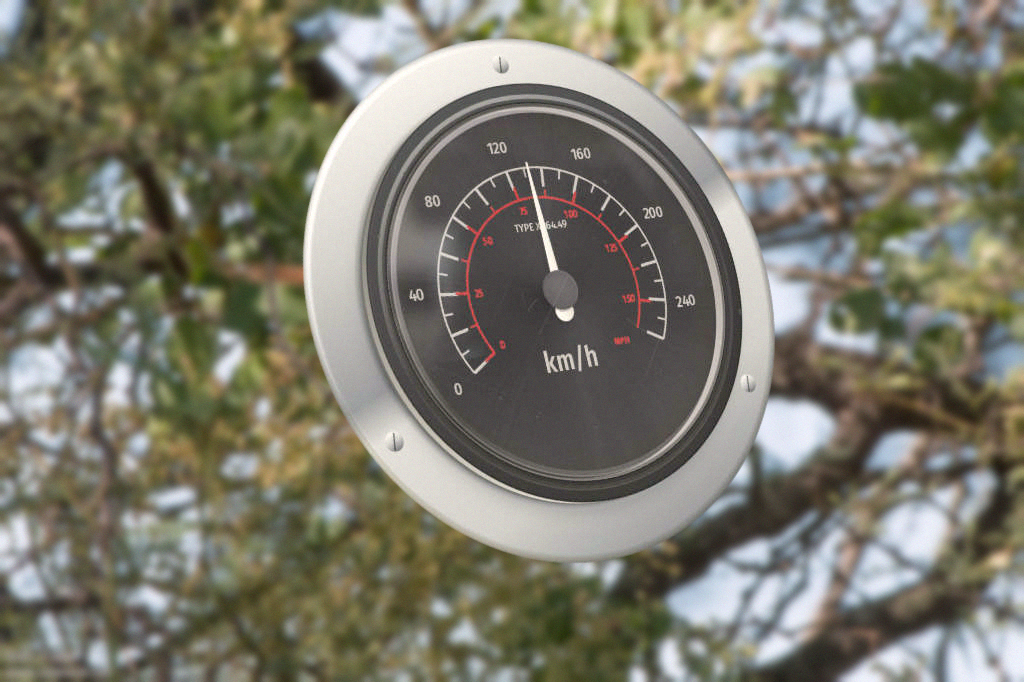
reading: km/h 130
